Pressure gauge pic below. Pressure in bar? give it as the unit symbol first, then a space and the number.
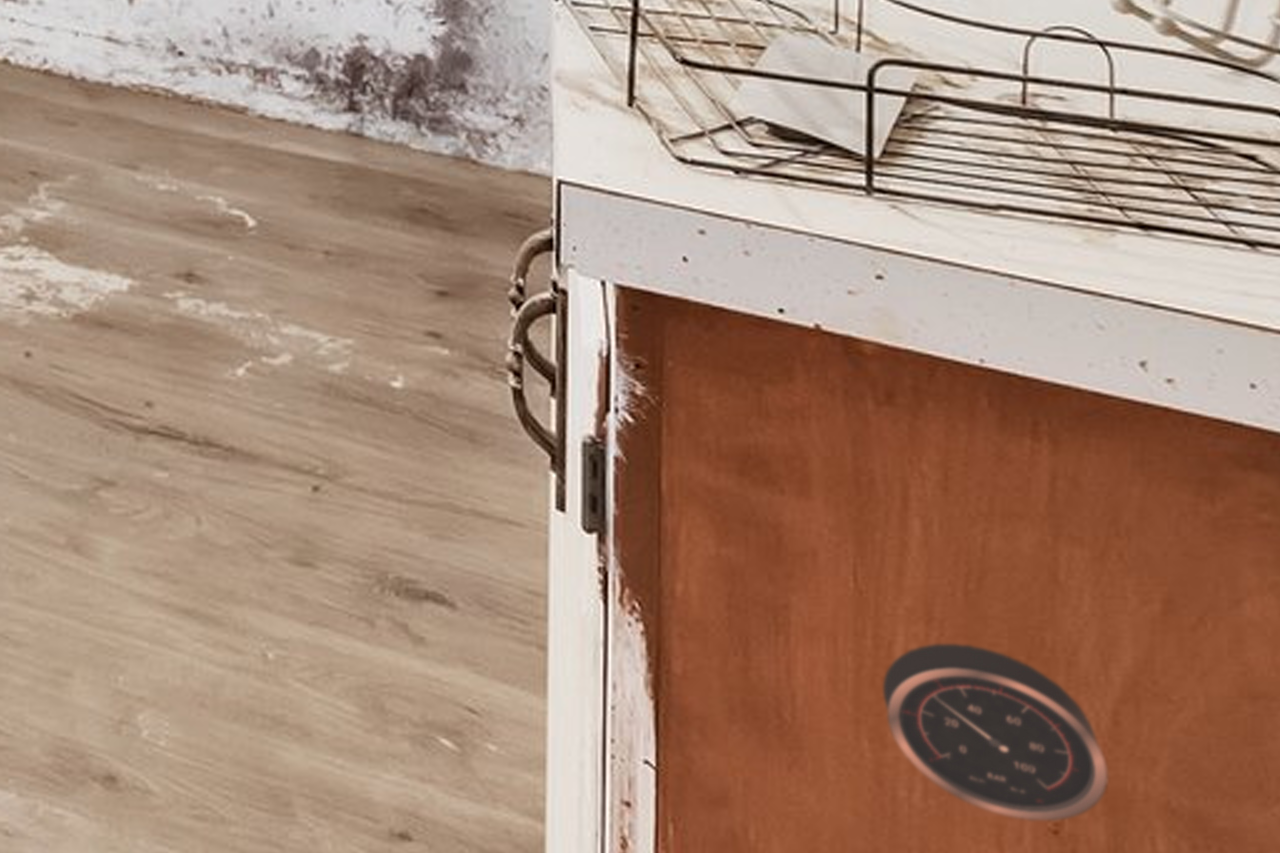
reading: bar 30
